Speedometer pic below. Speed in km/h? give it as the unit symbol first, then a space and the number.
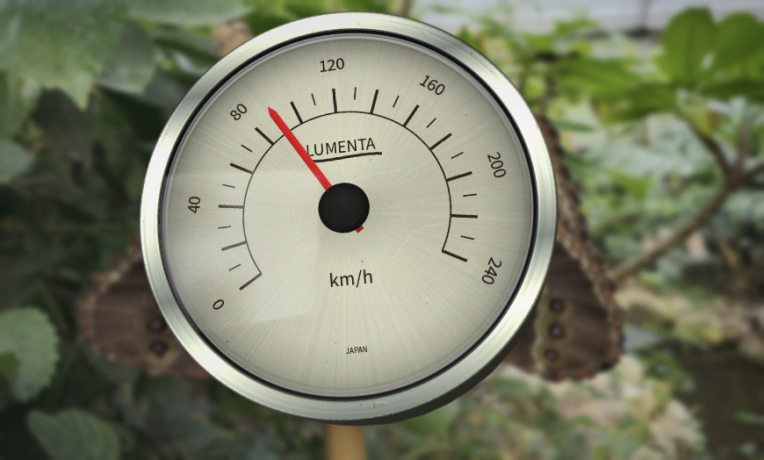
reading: km/h 90
